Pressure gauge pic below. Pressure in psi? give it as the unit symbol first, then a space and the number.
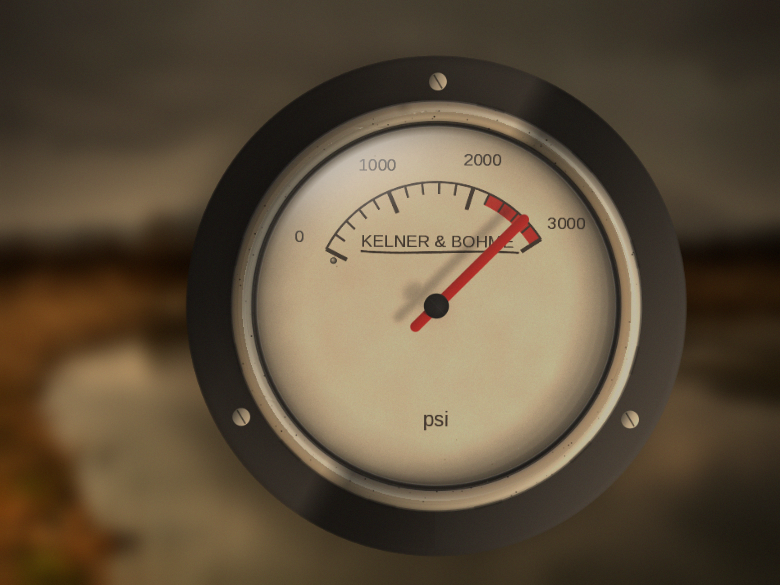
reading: psi 2700
